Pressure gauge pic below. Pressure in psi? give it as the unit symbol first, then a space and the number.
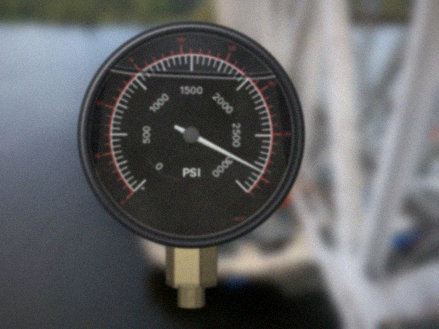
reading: psi 2800
